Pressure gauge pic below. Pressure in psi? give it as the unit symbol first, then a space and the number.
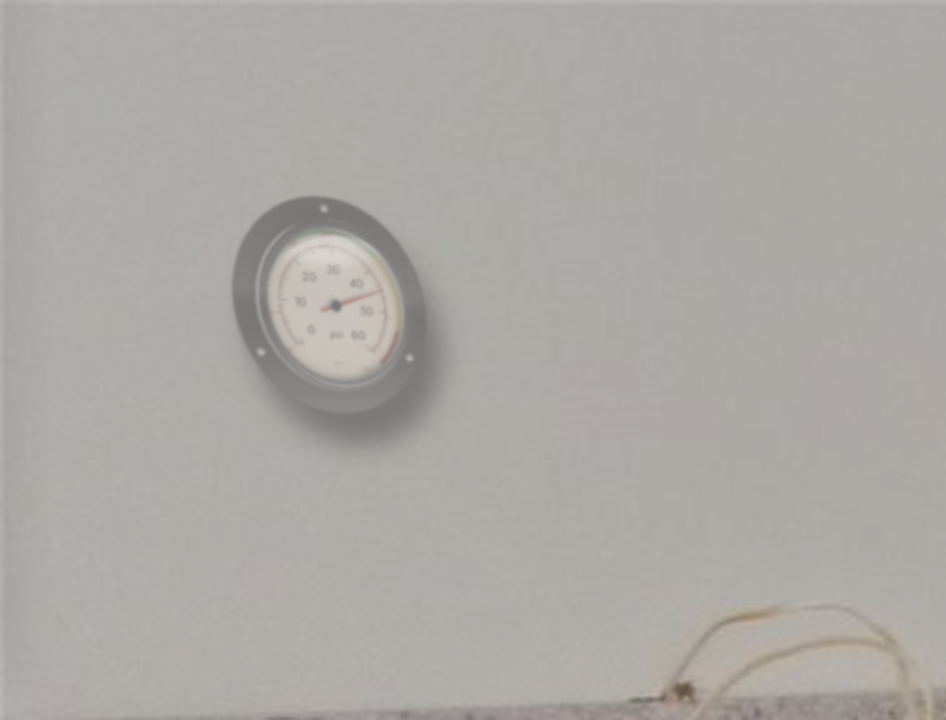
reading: psi 45
